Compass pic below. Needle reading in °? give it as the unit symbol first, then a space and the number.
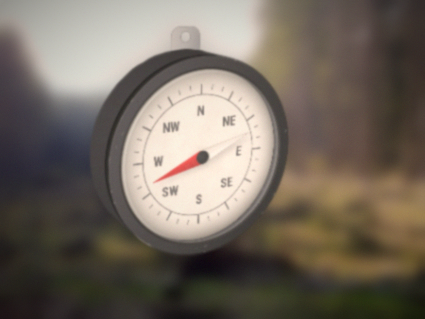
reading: ° 250
